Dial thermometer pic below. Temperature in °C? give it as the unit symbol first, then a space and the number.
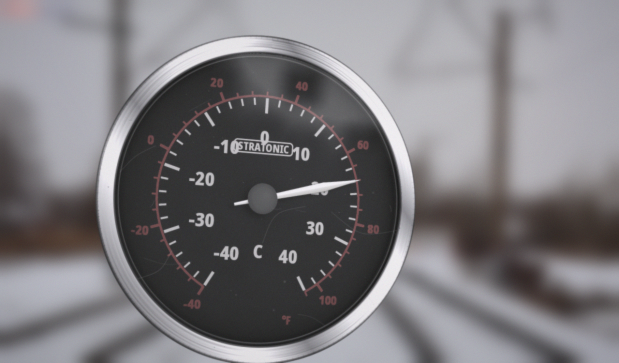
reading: °C 20
